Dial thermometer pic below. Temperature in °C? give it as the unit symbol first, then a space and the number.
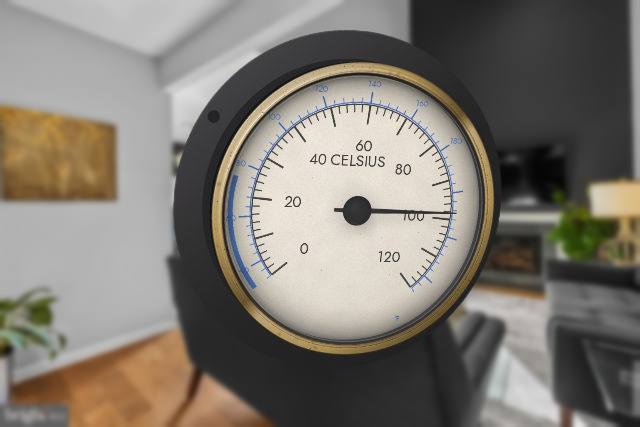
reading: °C 98
